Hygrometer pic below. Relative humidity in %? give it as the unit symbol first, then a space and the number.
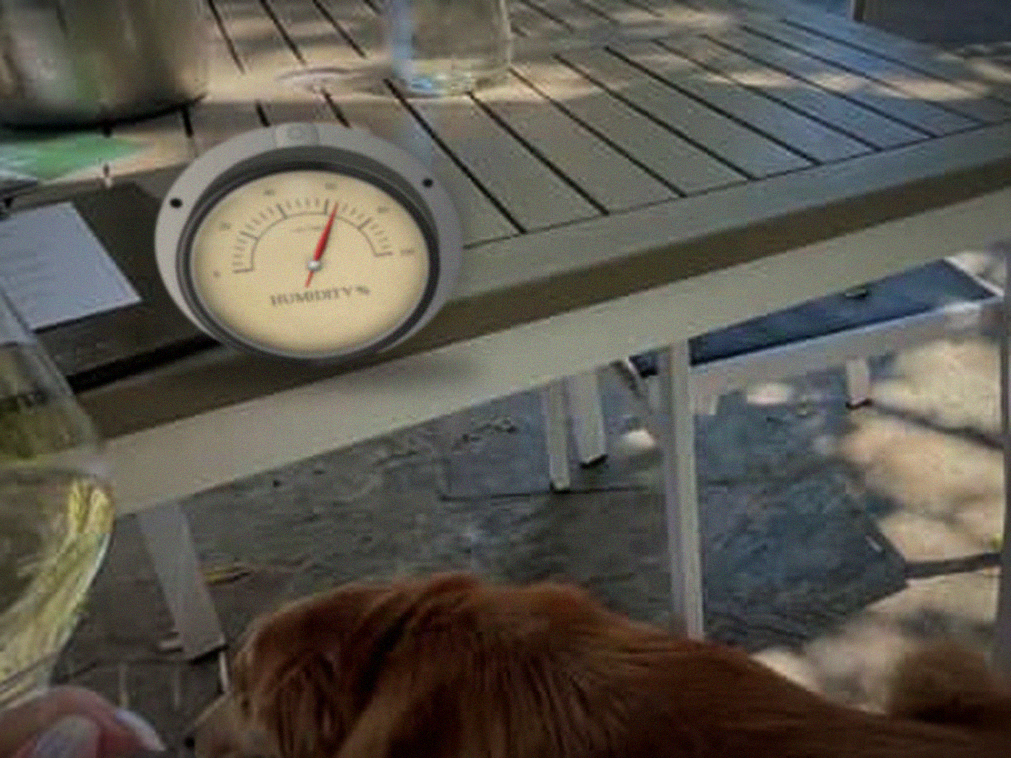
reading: % 64
